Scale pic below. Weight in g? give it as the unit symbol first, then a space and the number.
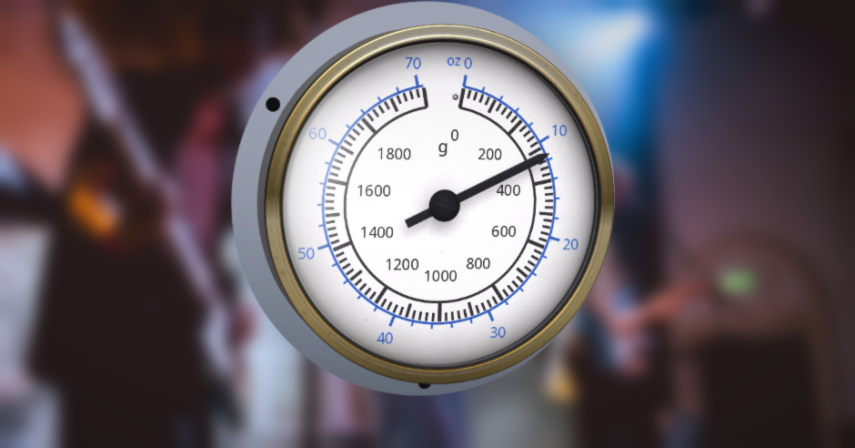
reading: g 320
